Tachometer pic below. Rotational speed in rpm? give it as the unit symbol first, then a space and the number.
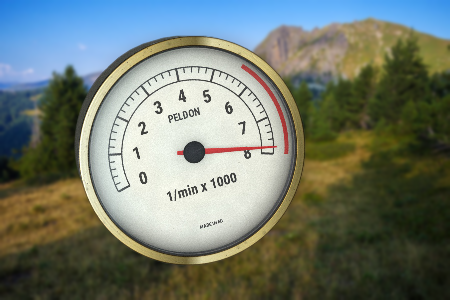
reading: rpm 7800
